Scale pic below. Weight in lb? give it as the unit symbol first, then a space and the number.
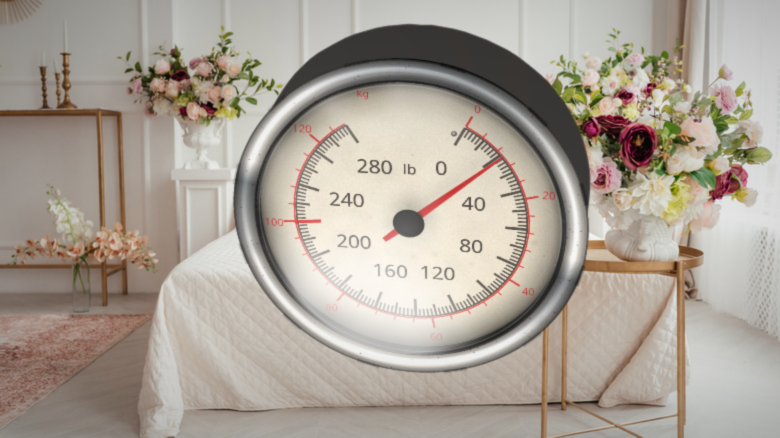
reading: lb 20
